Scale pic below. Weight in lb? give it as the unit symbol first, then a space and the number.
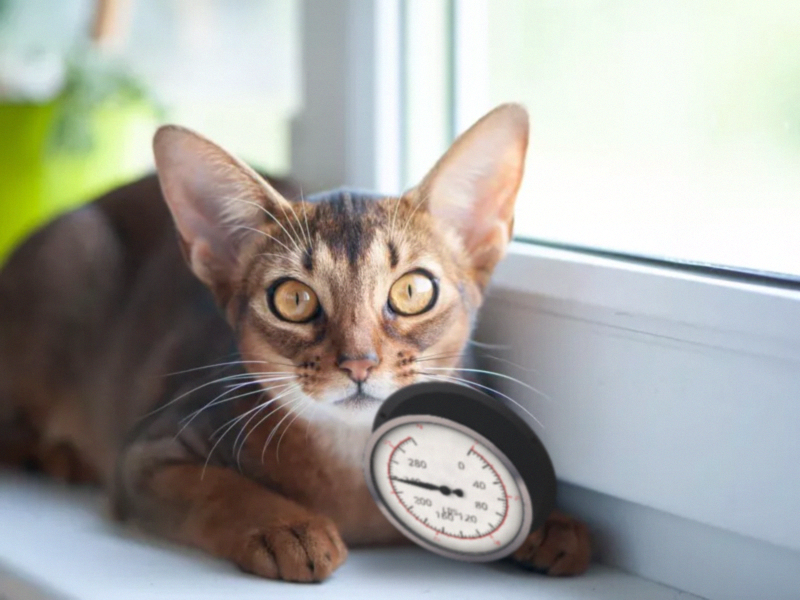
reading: lb 240
